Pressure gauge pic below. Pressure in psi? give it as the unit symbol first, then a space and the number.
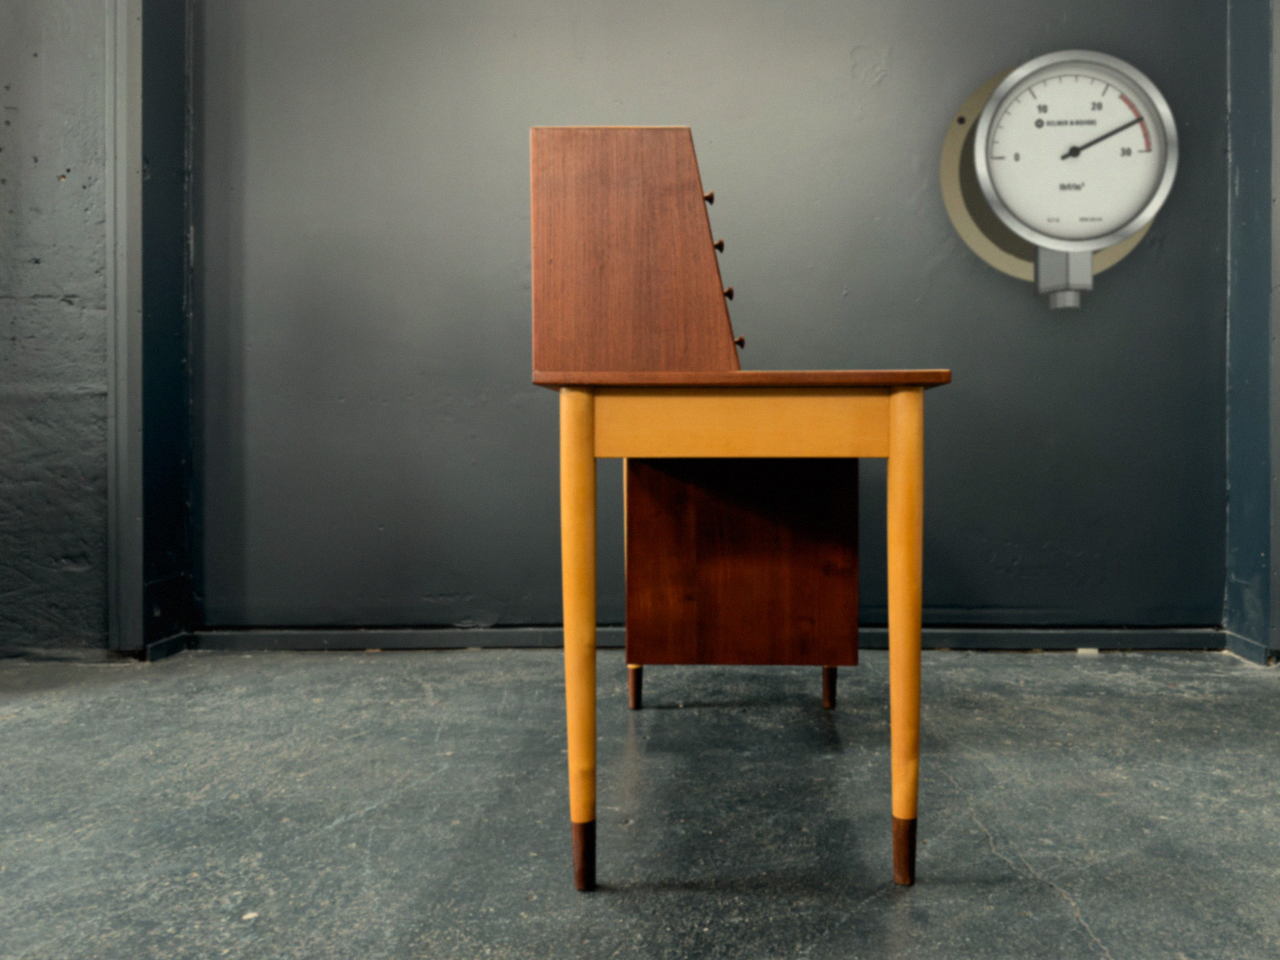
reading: psi 26
